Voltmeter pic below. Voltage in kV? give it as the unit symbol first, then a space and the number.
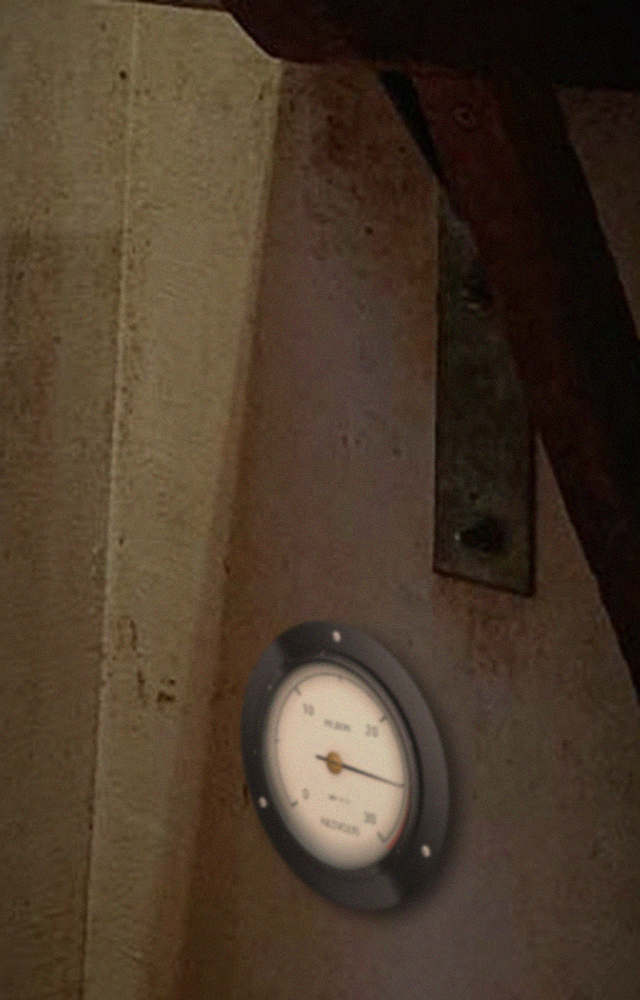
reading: kV 25
